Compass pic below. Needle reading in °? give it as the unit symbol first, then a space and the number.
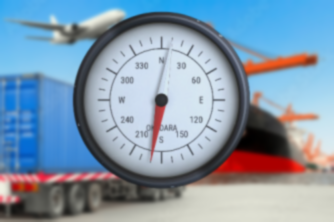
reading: ° 190
